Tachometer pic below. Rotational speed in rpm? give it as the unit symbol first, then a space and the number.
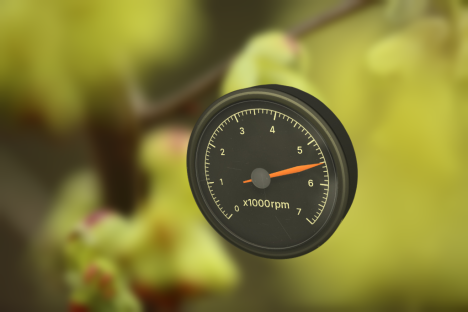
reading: rpm 5500
